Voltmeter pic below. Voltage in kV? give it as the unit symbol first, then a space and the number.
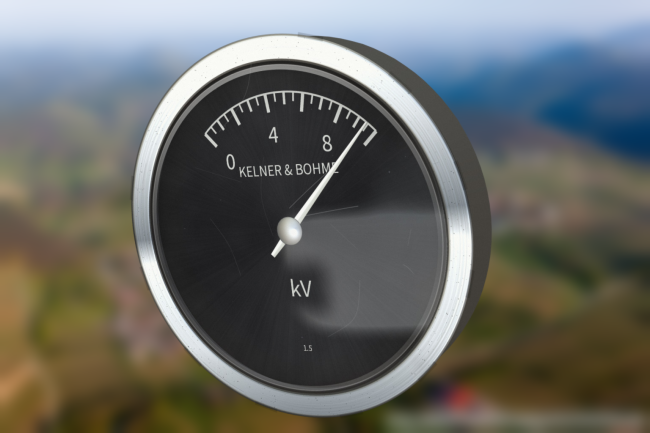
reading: kV 9.5
